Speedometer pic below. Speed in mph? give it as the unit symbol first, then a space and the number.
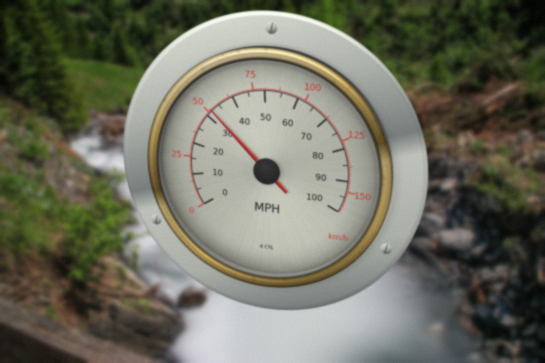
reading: mph 32.5
